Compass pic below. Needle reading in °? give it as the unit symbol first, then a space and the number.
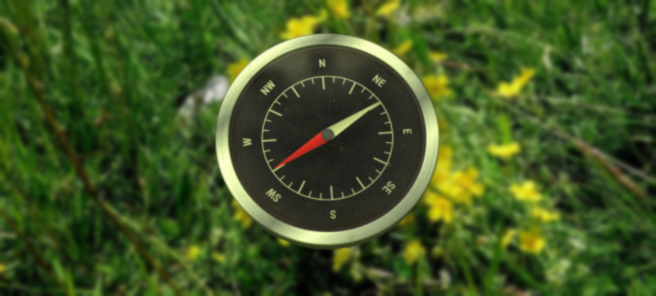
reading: ° 240
